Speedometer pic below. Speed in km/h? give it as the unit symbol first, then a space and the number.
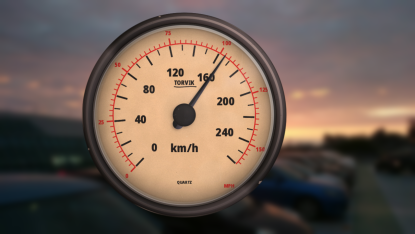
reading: km/h 165
